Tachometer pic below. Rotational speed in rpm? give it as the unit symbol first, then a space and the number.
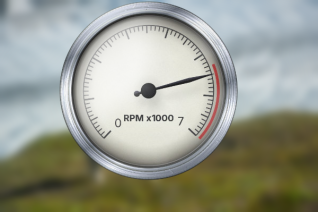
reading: rpm 5500
